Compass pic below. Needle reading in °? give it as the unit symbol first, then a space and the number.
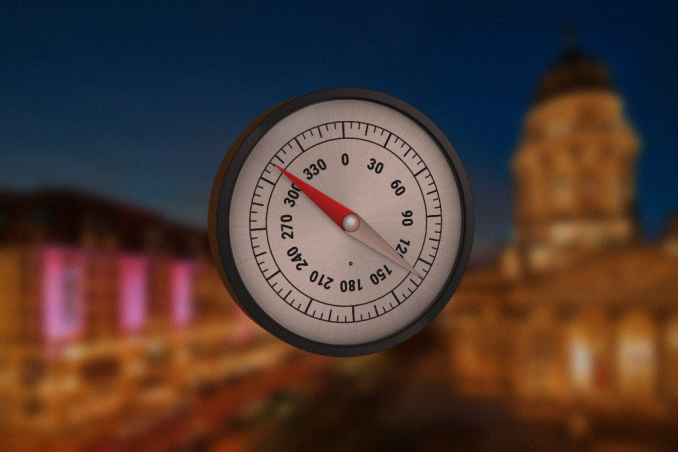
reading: ° 310
